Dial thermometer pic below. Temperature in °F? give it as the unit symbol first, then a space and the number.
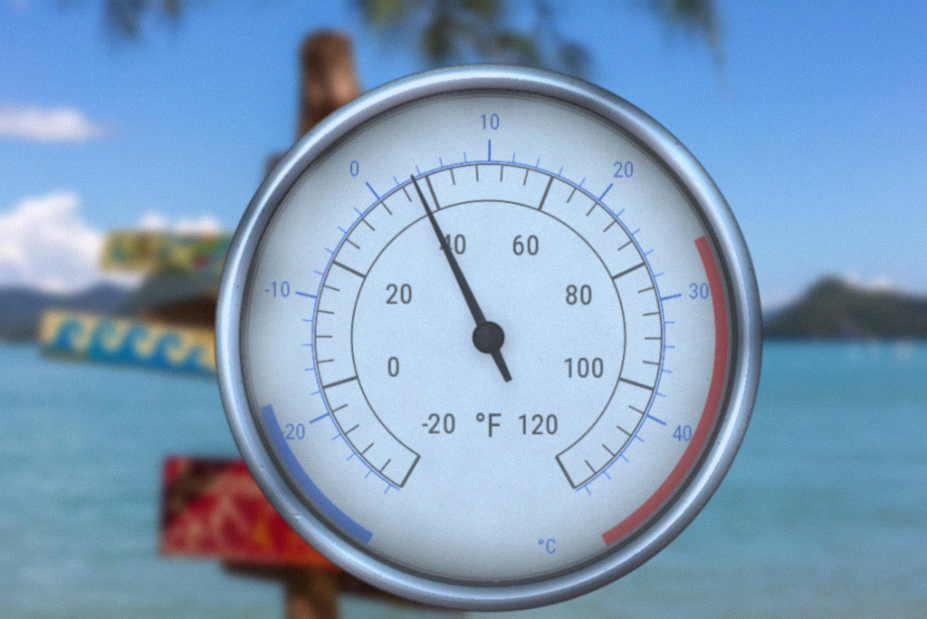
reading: °F 38
